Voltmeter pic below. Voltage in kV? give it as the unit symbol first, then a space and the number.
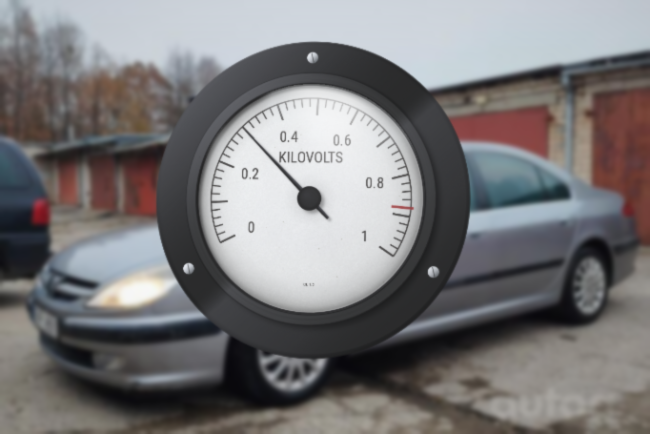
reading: kV 0.3
